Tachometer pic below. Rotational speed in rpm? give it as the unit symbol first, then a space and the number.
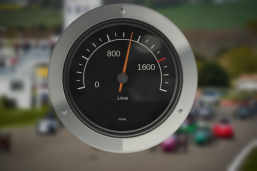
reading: rpm 1100
